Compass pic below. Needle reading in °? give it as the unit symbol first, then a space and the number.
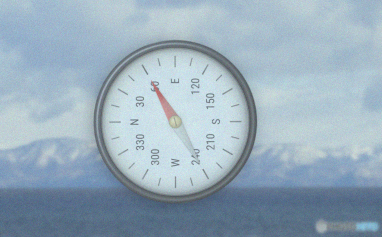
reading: ° 60
